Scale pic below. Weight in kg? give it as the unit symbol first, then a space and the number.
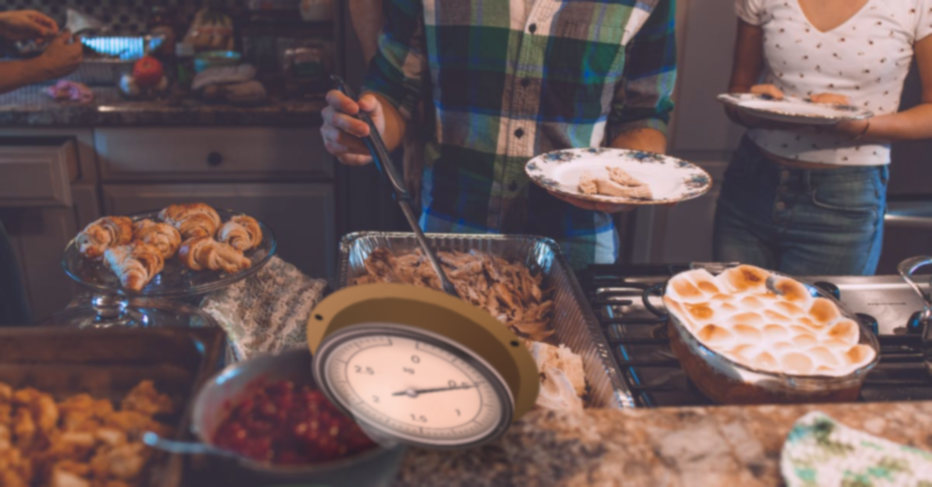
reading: kg 0.5
